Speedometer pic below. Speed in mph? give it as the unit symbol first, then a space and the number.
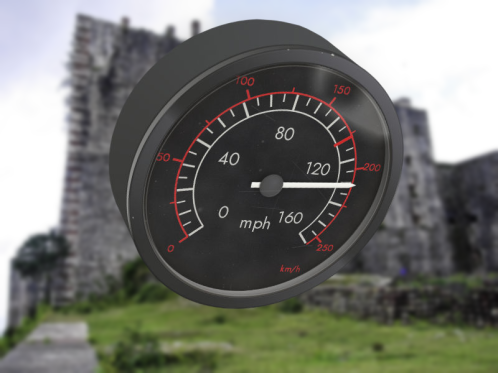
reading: mph 130
